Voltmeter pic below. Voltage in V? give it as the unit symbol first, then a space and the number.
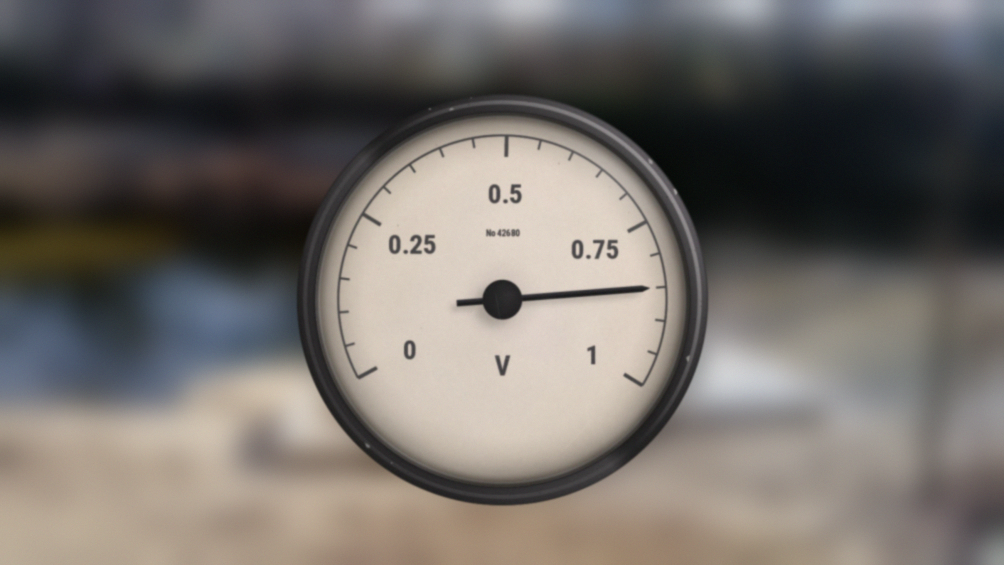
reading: V 0.85
